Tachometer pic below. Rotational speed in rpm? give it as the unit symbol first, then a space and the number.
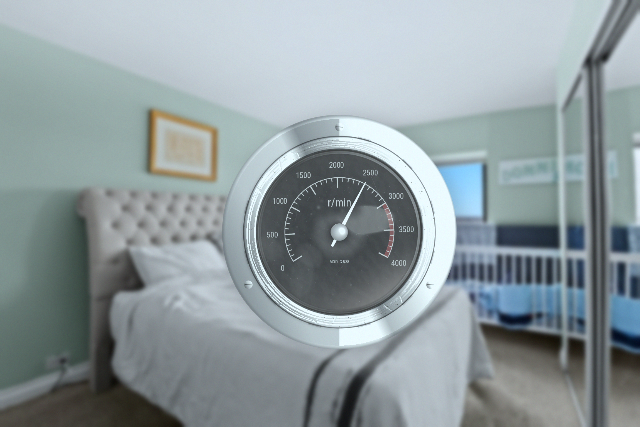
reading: rpm 2500
